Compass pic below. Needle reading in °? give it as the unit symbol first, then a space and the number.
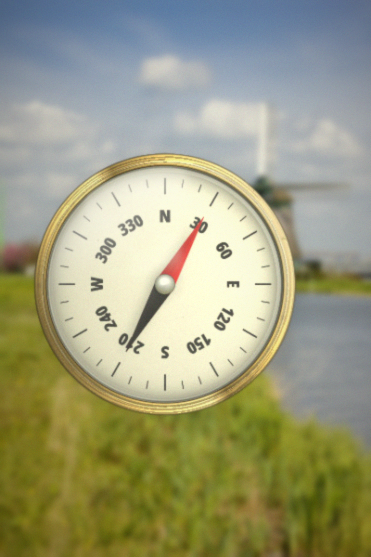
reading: ° 30
